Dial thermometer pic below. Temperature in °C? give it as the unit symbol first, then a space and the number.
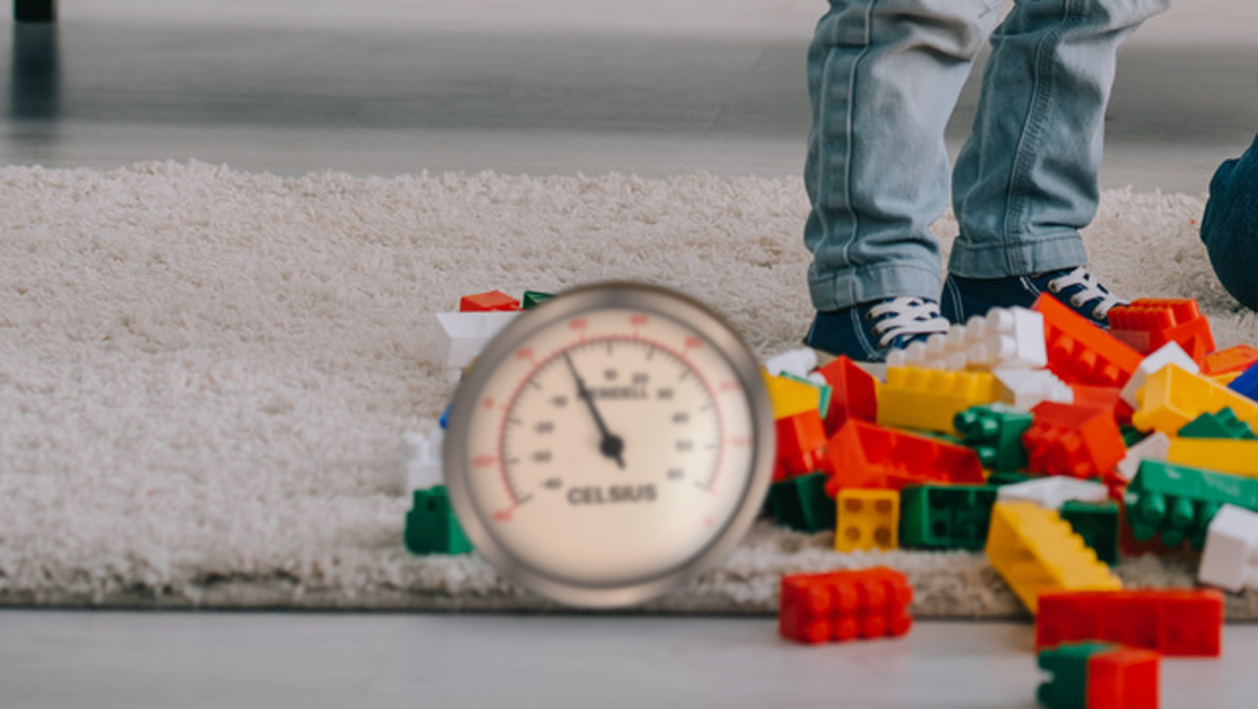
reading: °C 0
